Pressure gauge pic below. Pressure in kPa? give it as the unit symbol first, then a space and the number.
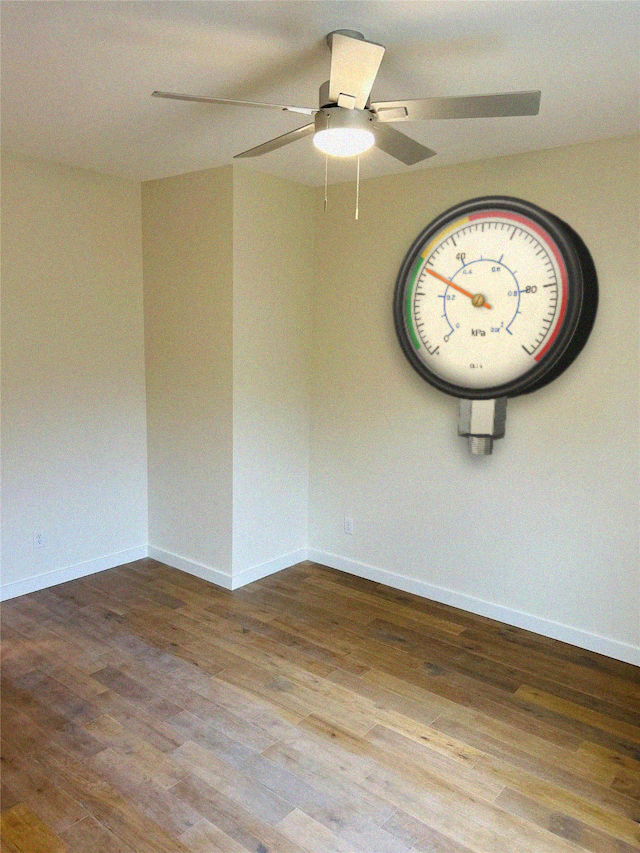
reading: kPa 28
